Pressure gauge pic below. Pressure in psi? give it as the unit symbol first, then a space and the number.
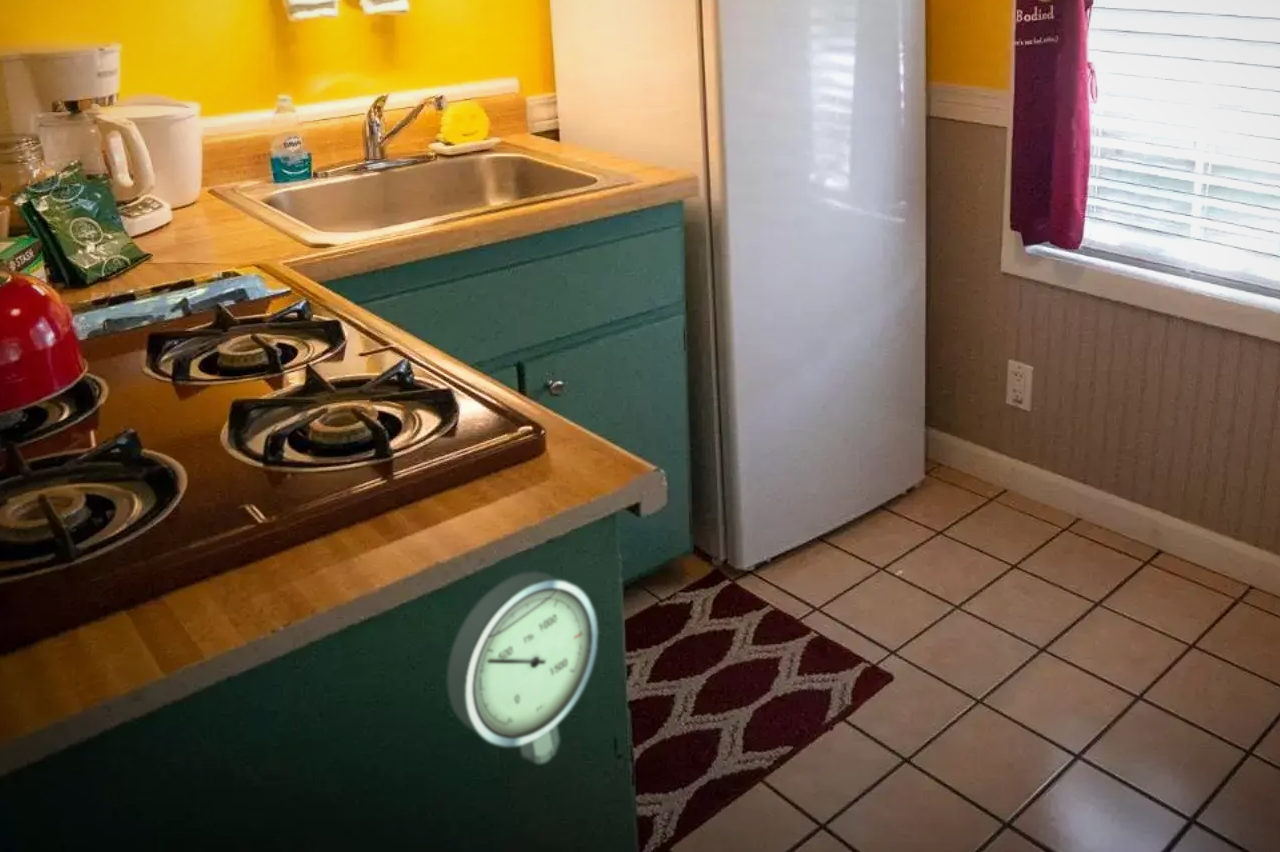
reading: psi 450
